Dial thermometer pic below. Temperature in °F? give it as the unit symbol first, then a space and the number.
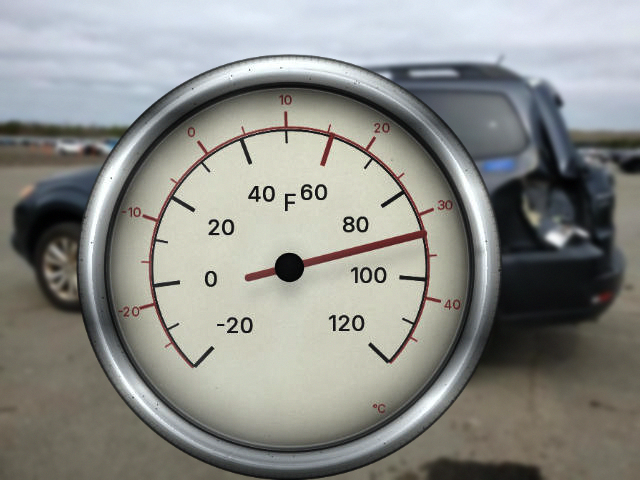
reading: °F 90
